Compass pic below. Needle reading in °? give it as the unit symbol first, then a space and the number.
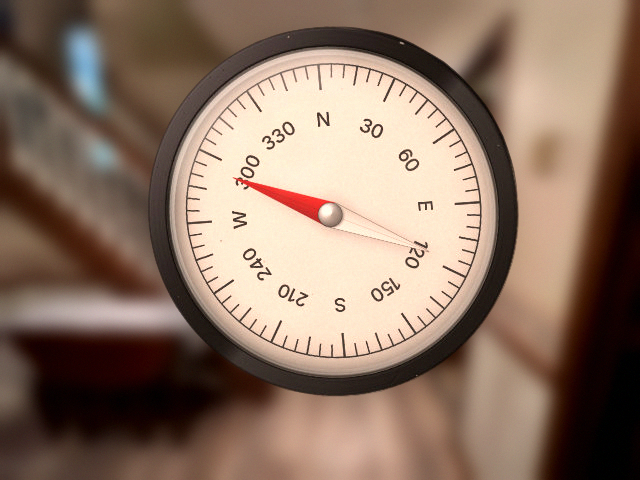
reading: ° 295
